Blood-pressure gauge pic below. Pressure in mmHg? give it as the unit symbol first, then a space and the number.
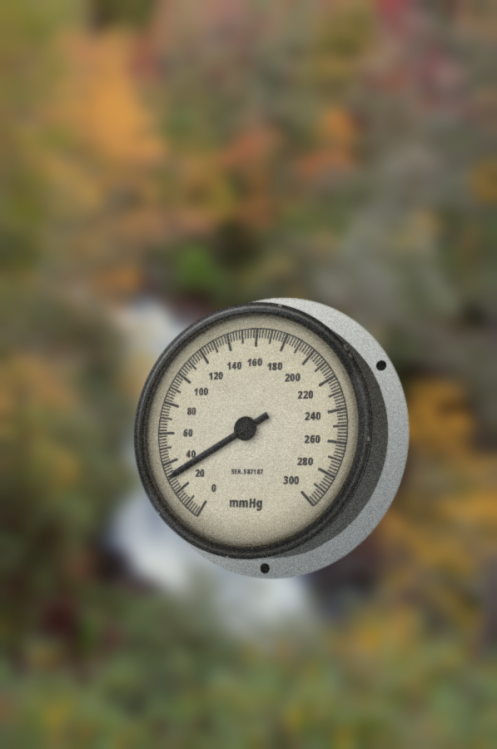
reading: mmHg 30
